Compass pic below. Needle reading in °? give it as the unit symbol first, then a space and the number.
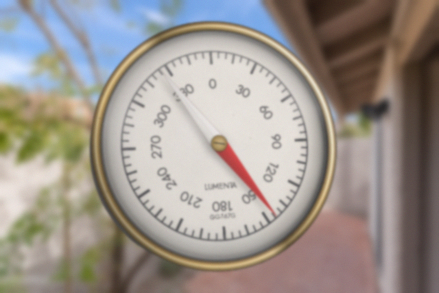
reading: ° 145
